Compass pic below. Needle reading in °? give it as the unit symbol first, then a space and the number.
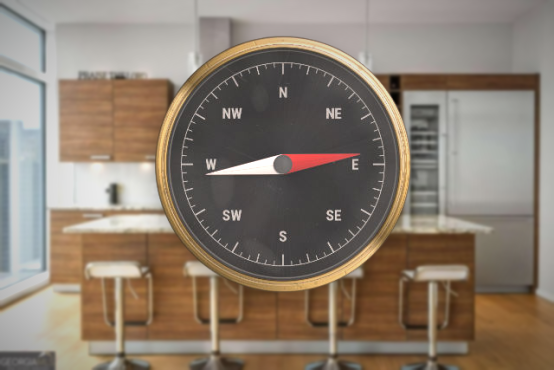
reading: ° 82.5
